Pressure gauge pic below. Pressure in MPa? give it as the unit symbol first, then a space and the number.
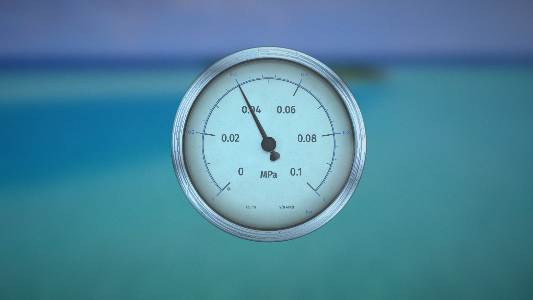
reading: MPa 0.04
